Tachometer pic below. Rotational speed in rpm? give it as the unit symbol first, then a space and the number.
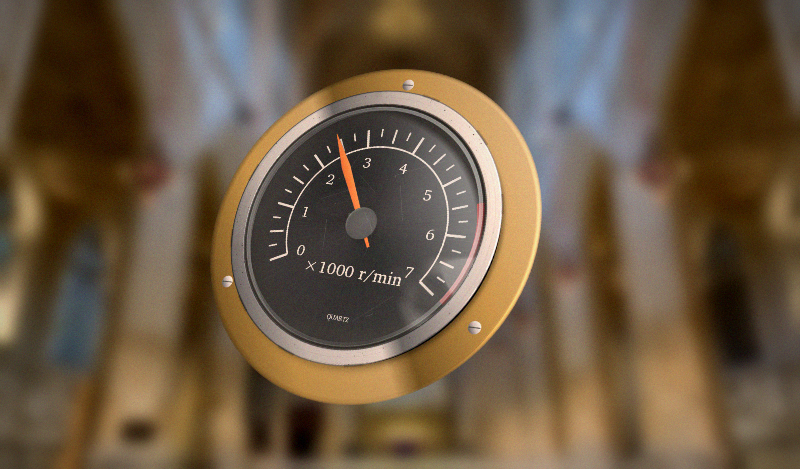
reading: rpm 2500
